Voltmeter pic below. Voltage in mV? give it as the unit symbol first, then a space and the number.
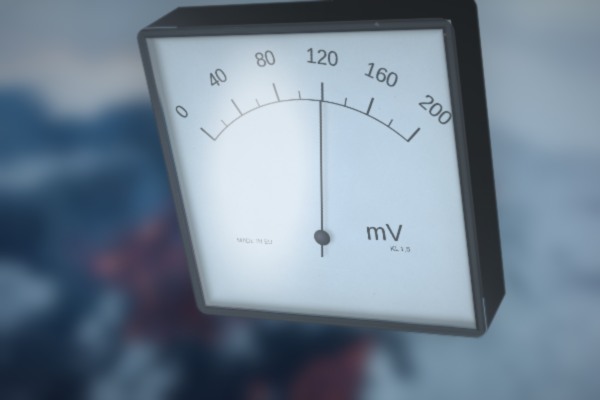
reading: mV 120
